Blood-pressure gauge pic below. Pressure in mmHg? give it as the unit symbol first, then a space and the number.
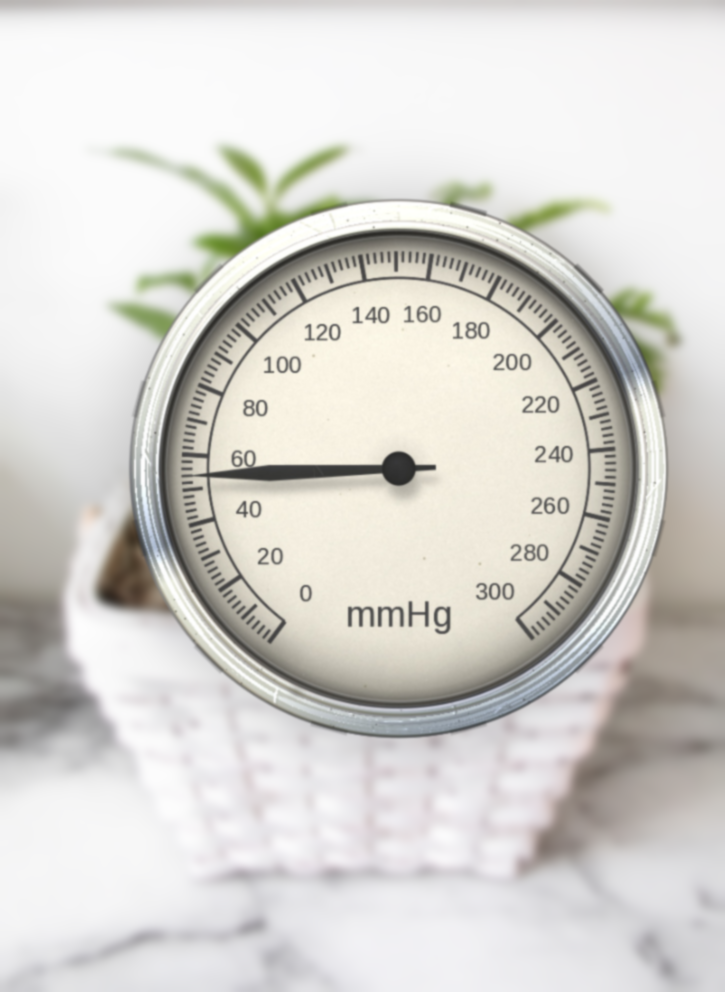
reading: mmHg 54
